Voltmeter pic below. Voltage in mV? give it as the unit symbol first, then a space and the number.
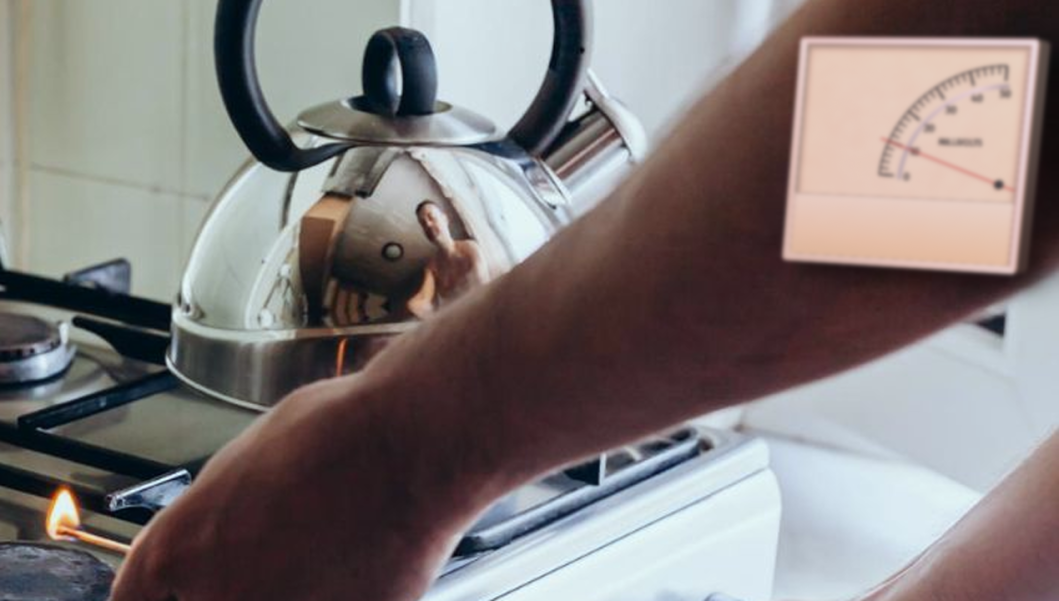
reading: mV 10
